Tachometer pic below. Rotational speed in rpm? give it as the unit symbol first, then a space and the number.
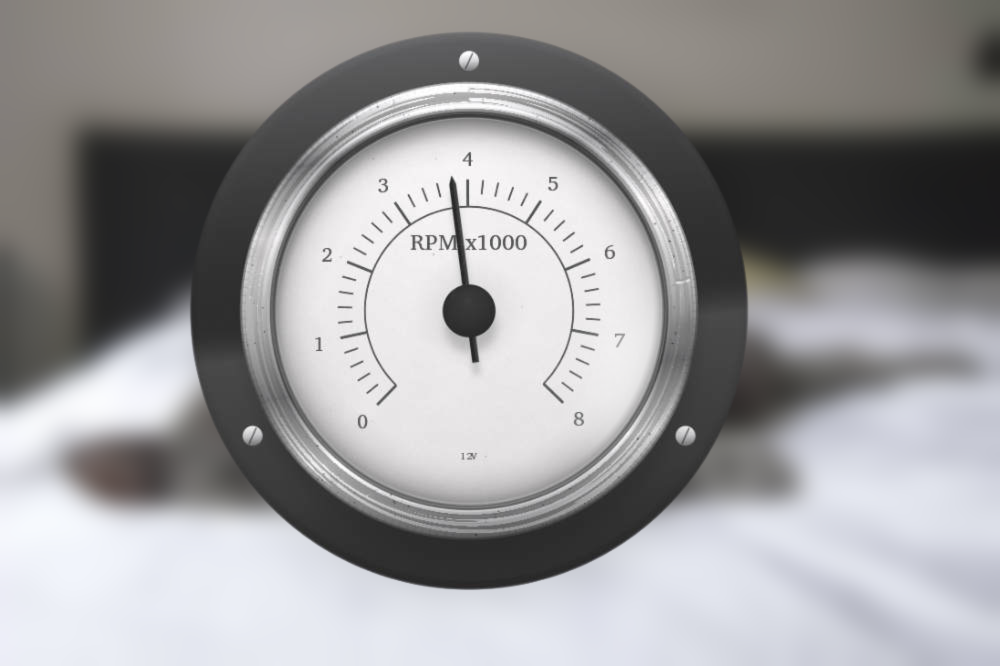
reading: rpm 3800
